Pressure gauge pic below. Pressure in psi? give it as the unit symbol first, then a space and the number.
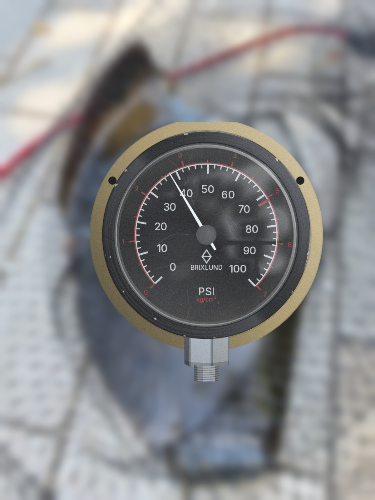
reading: psi 38
